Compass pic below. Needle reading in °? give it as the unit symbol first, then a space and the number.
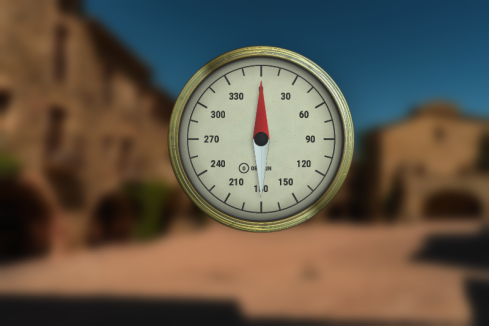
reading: ° 0
